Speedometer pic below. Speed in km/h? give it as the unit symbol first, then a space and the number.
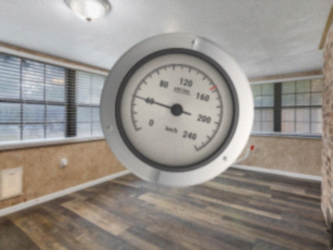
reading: km/h 40
